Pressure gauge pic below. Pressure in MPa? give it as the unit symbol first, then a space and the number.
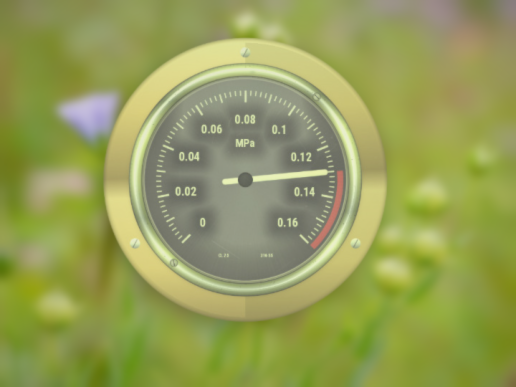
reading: MPa 0.13
